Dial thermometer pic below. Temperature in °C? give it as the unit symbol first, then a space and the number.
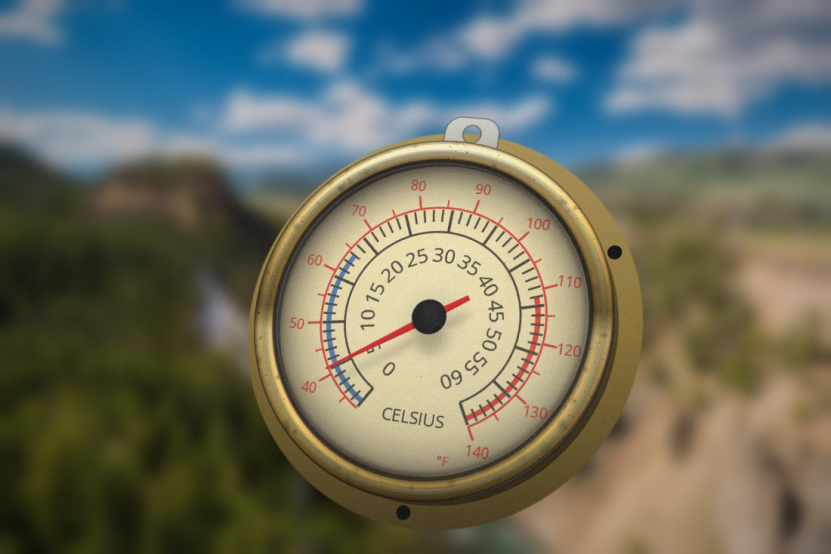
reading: °C 5
